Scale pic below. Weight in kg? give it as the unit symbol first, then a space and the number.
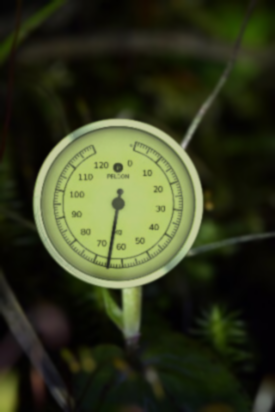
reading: kg 65
